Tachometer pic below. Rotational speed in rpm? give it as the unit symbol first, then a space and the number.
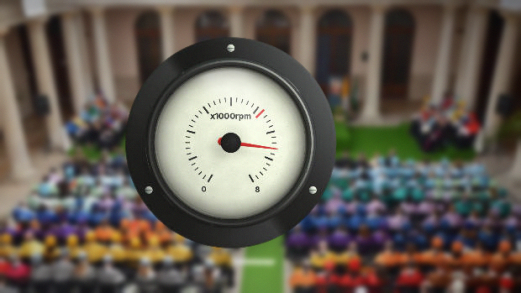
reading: rpm 6600
